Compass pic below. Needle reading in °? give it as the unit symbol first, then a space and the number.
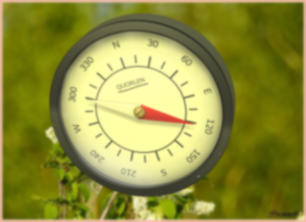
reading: ° 120
